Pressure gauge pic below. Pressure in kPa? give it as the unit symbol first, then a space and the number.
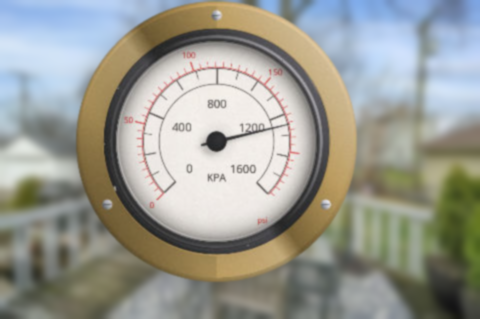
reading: kPa 1250
